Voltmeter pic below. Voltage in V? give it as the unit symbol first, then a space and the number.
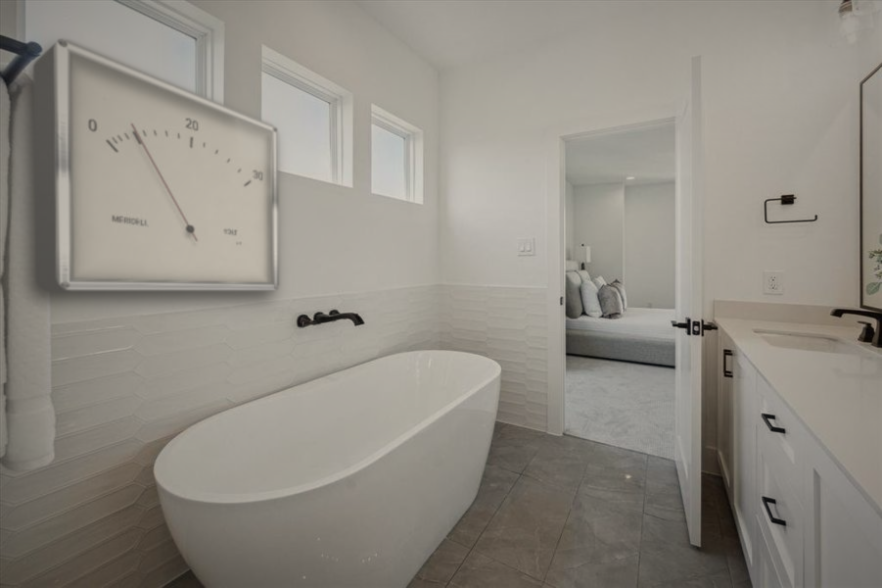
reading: V 10
